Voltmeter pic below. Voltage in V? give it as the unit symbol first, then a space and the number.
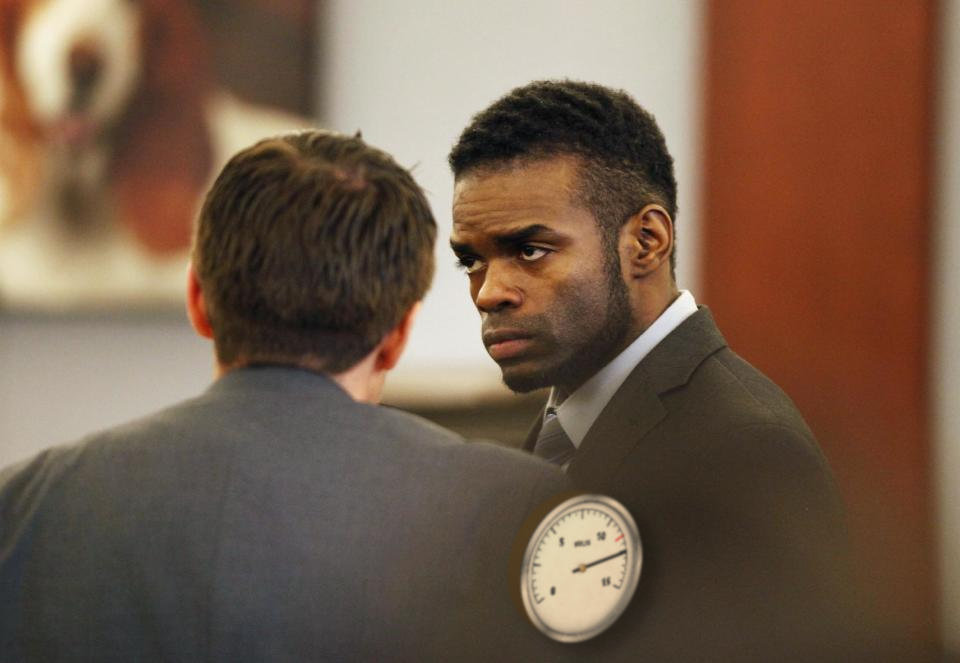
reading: V 12.5
